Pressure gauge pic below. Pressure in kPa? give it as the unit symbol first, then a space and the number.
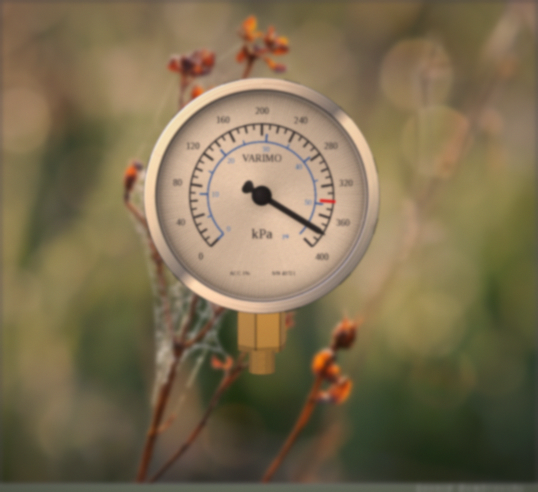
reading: kPa 380
